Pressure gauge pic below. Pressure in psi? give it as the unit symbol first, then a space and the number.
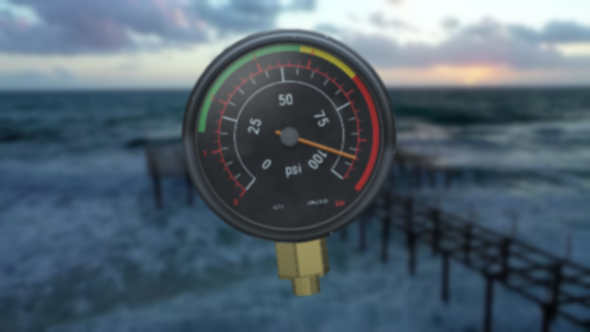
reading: psi 92.5
